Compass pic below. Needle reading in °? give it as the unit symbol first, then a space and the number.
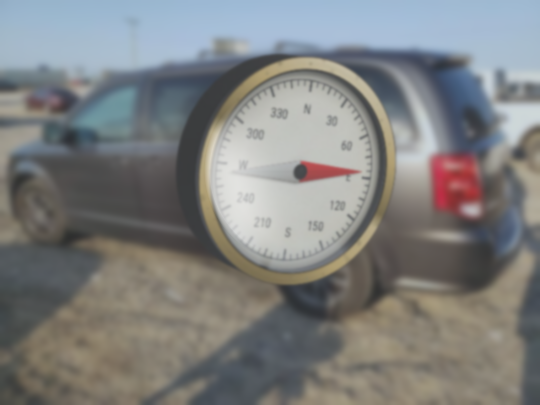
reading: ° 85
